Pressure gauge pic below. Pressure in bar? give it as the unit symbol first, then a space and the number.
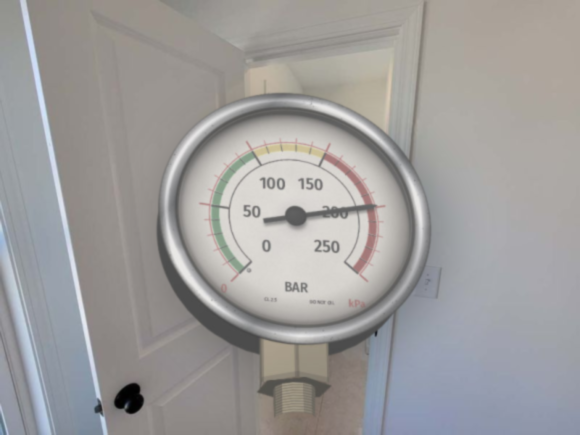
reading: bar 200
